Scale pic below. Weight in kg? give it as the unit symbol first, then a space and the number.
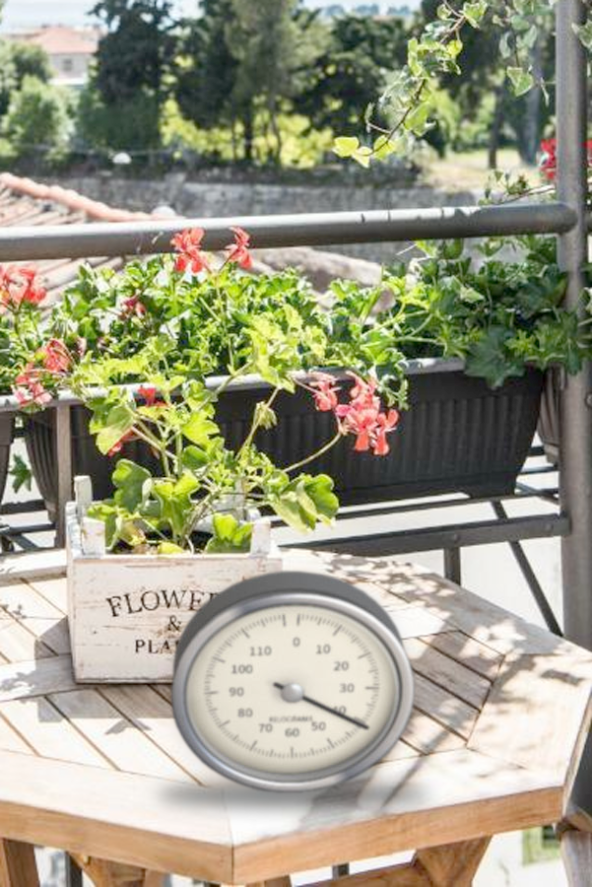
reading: kg 40
